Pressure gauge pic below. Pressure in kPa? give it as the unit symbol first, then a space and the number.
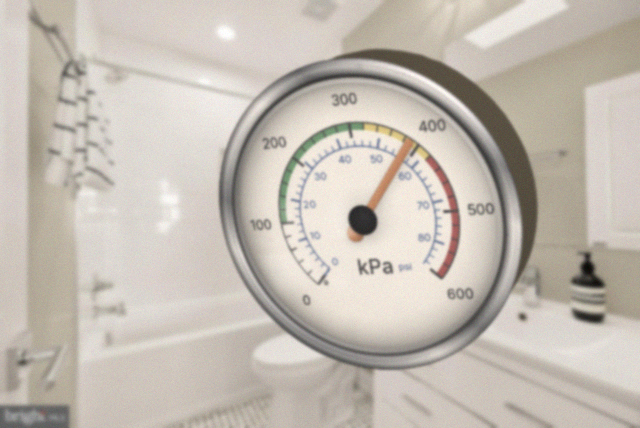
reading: kPa 390
